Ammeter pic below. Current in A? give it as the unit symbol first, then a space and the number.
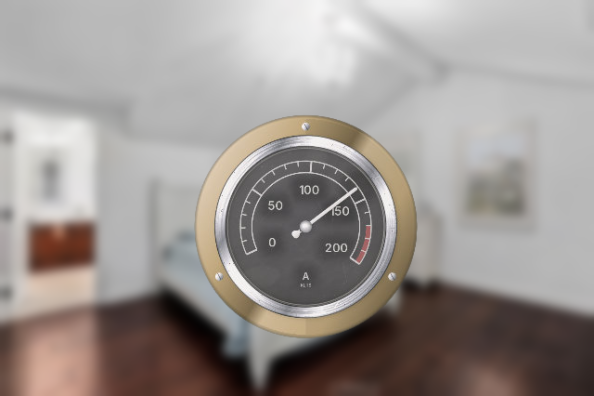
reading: A 140
